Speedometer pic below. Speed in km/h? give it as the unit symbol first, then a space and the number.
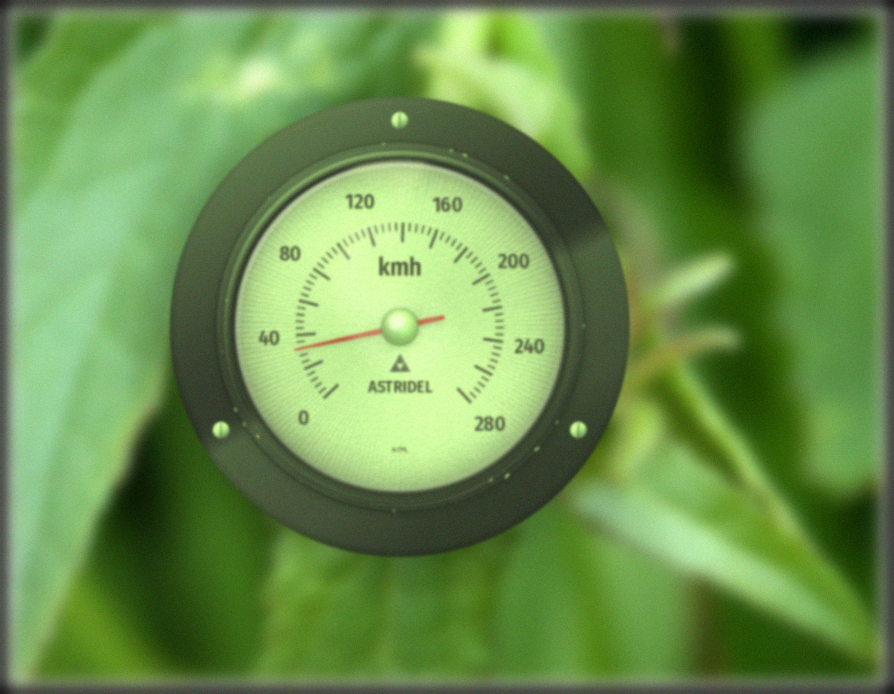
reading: km/h 32
